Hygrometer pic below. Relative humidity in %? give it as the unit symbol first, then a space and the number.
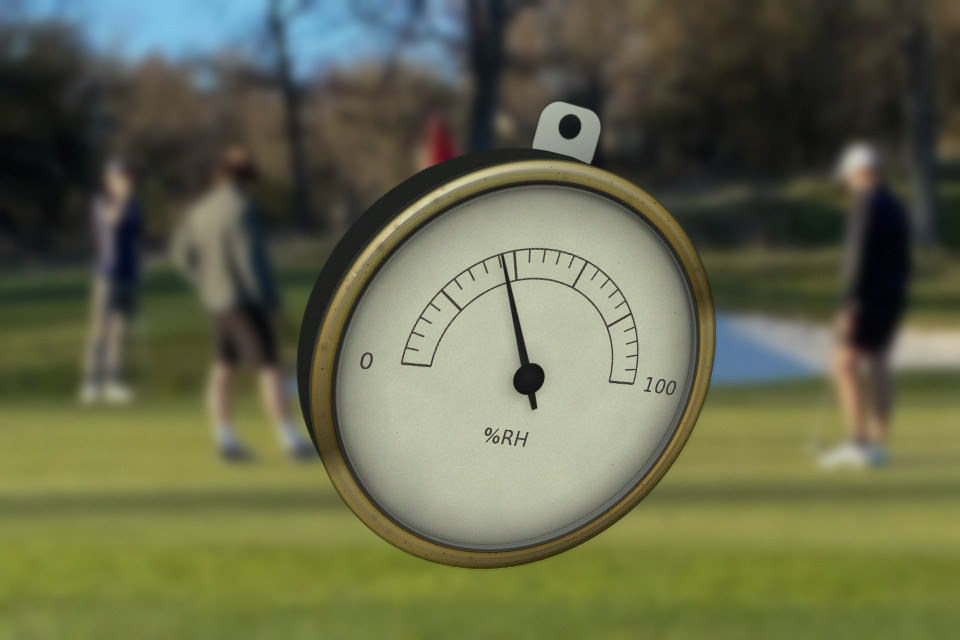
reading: % 36
